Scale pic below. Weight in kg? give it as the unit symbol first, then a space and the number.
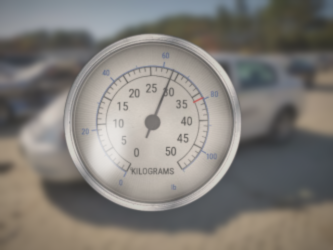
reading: kg 29
